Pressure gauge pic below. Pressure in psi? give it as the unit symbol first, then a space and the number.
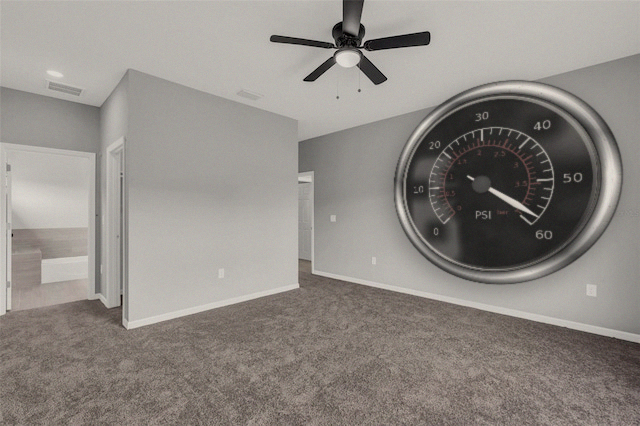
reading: psi 58
